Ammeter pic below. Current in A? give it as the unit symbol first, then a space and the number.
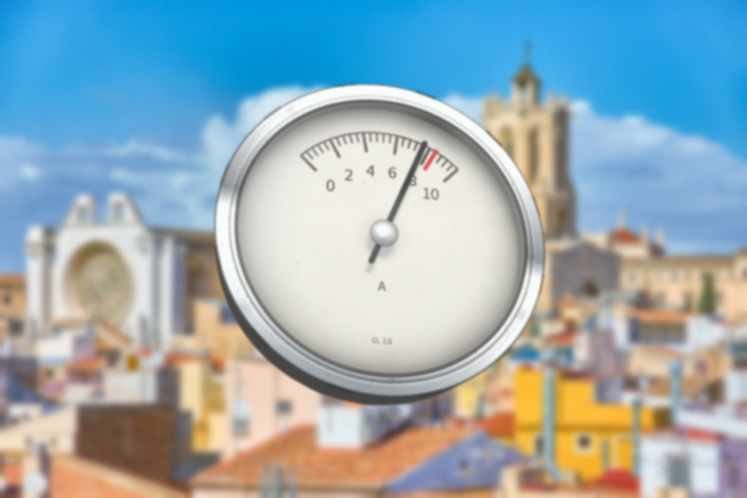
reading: A 7.6
